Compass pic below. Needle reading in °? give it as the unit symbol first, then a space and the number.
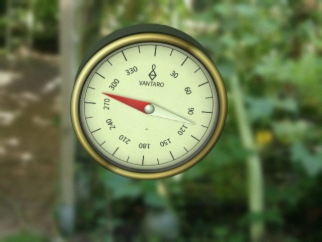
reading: ° 285
